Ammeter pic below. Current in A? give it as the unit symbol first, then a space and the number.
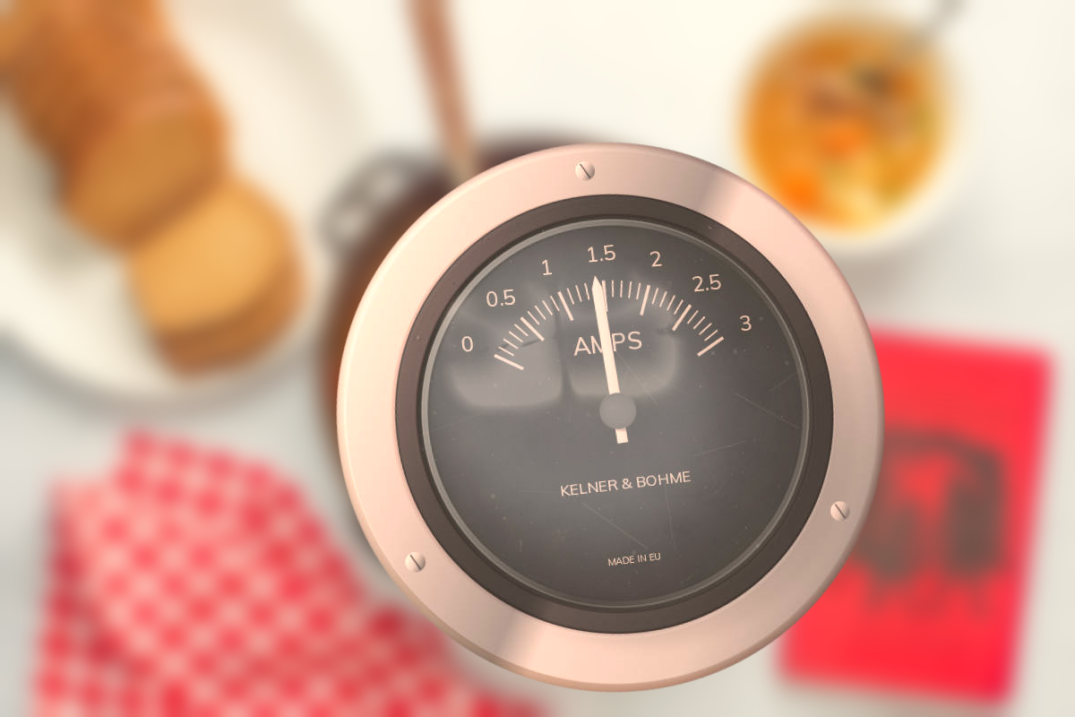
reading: A 1.4
